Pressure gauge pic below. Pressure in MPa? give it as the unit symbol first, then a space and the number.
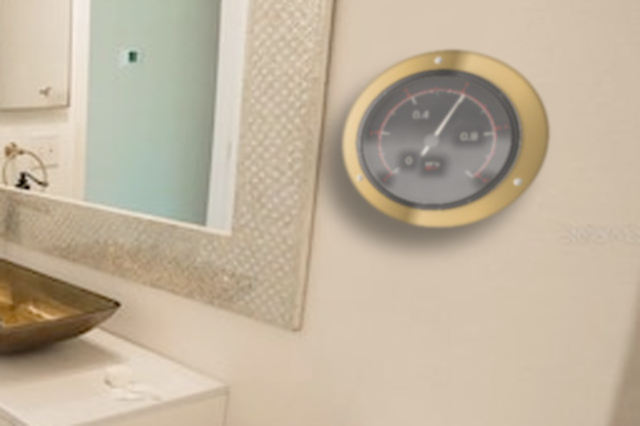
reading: MPa 0.6
